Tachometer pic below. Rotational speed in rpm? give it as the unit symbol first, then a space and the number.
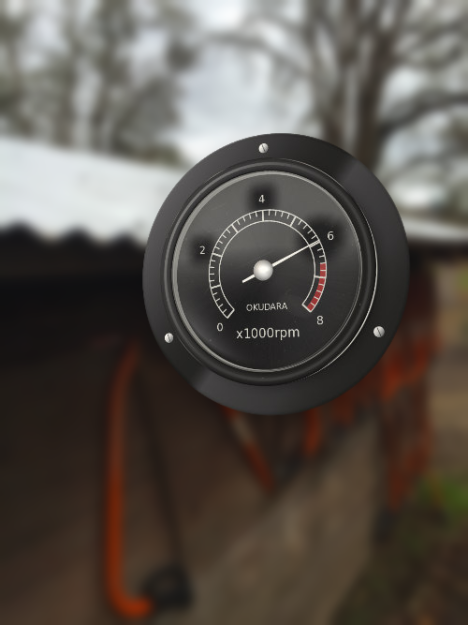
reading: rpm 6000
